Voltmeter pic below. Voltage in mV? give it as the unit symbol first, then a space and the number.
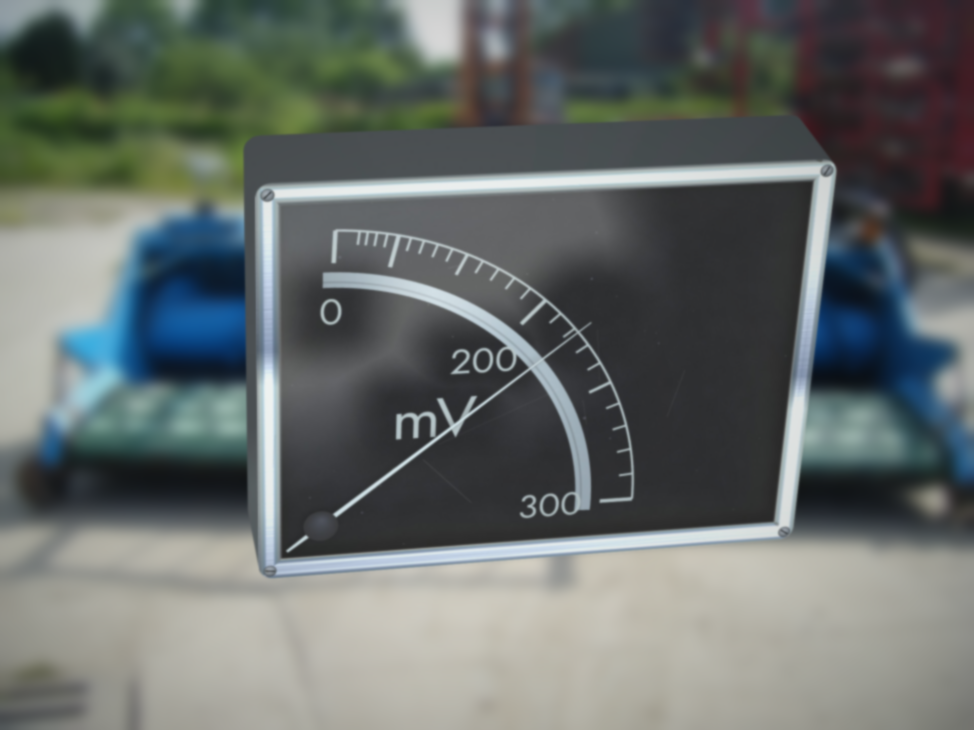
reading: mV 220
